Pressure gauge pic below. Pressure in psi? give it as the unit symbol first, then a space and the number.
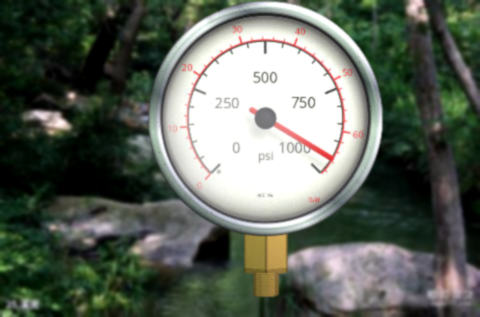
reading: psi 950
